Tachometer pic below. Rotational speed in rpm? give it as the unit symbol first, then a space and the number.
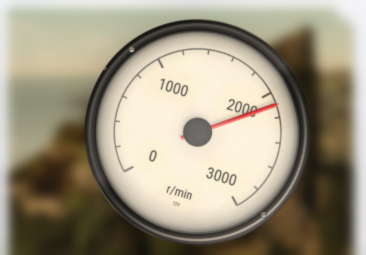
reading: rpm 2100
